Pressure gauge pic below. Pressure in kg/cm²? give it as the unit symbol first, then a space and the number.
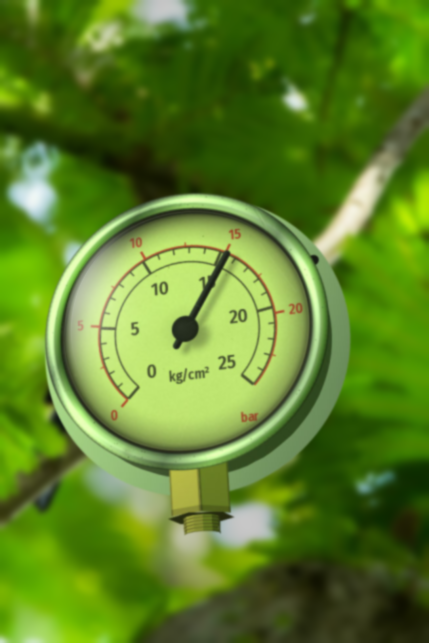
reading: kg/cm² 15.5
